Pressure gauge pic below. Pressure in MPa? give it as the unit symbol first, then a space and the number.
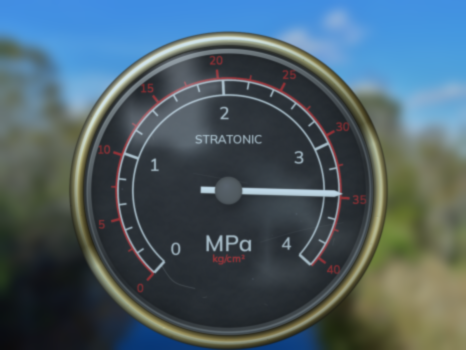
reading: MPa 3.4
